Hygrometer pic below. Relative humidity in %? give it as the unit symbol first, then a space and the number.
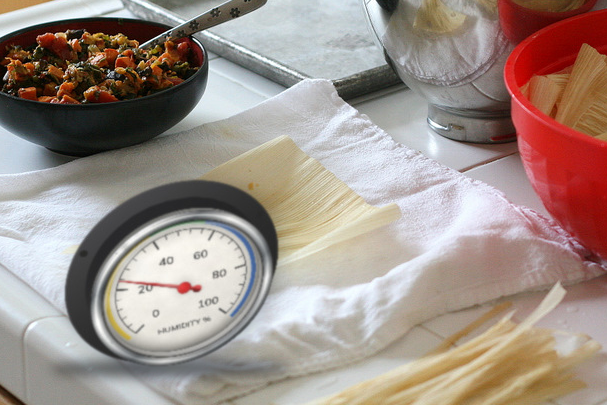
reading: % 24
